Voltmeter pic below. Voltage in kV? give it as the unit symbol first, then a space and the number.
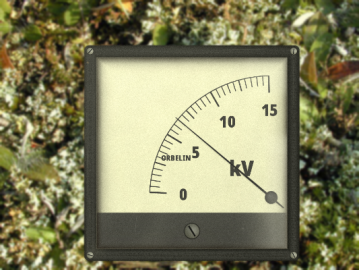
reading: kV 6.5
